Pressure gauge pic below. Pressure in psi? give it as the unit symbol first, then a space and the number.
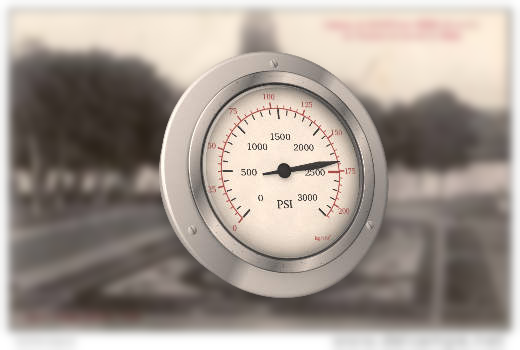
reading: psi 2400
